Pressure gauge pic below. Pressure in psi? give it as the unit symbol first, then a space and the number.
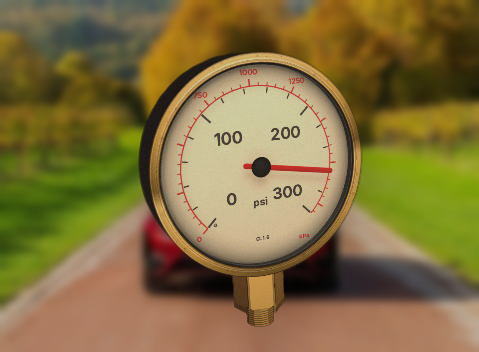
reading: psi 260
